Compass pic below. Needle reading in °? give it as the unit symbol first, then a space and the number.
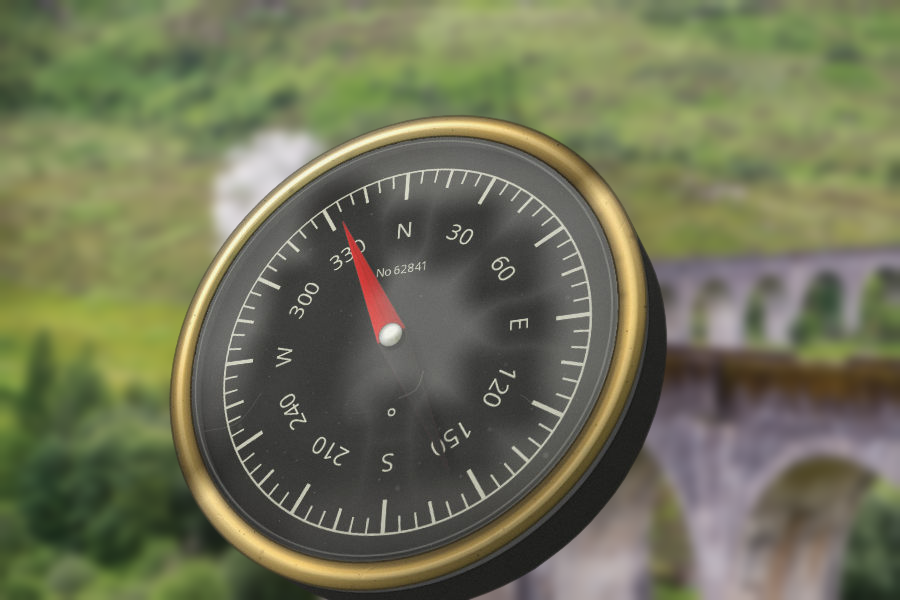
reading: ° 335
